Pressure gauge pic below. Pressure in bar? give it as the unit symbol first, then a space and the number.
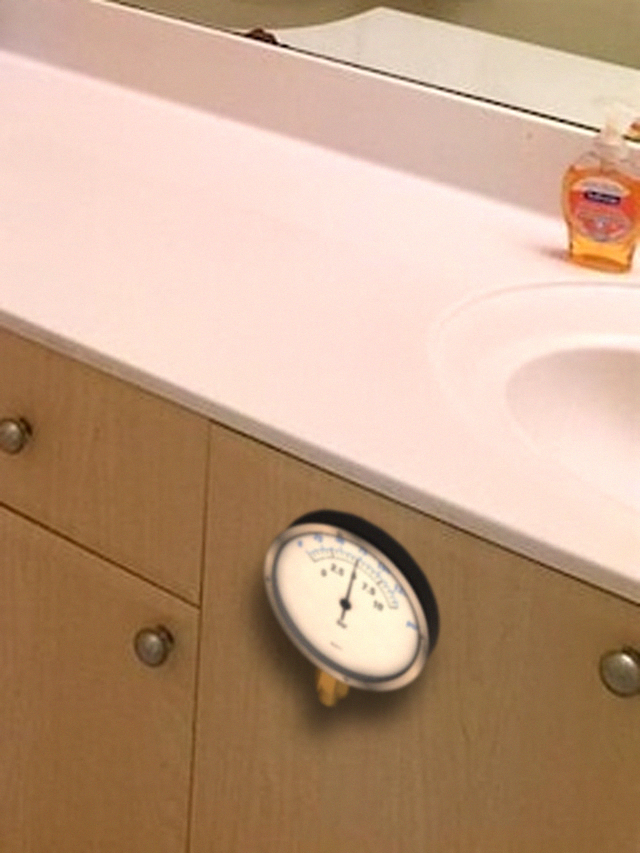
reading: bar 5
